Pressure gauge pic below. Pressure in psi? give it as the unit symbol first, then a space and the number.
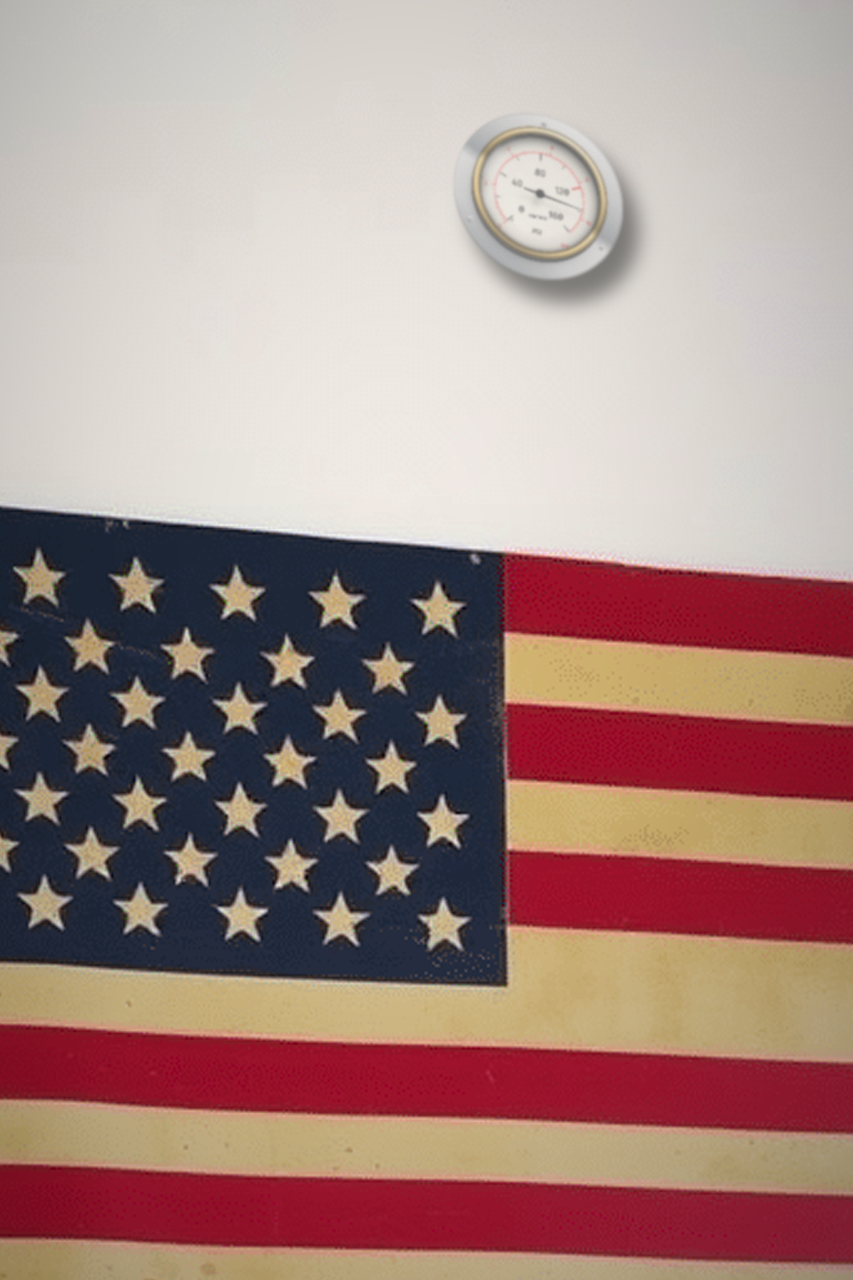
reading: psi 140
